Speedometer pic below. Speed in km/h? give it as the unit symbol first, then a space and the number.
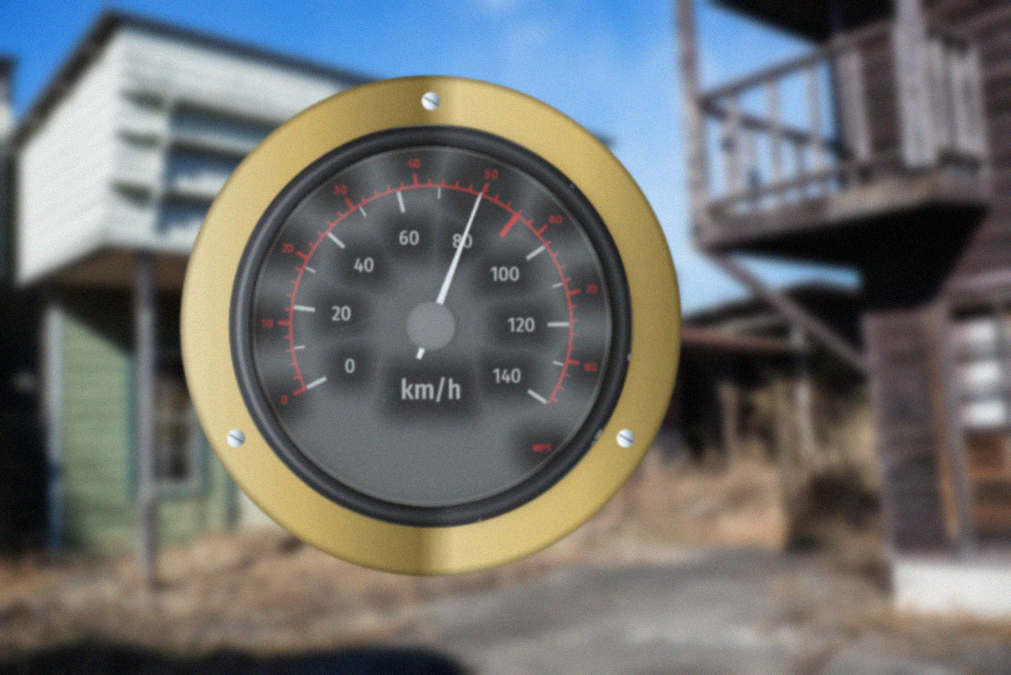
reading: km/h 80
